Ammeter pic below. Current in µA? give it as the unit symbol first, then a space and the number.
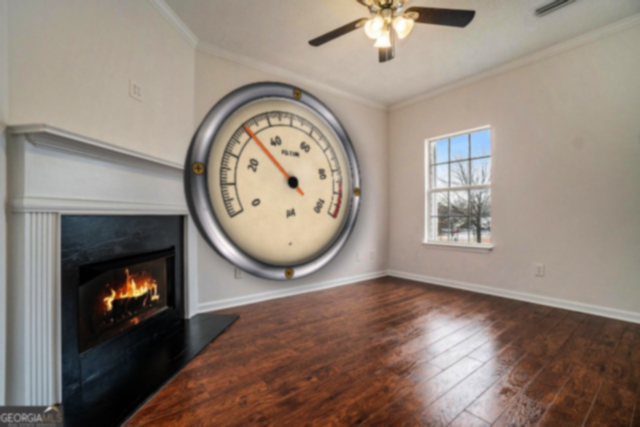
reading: µA 30
